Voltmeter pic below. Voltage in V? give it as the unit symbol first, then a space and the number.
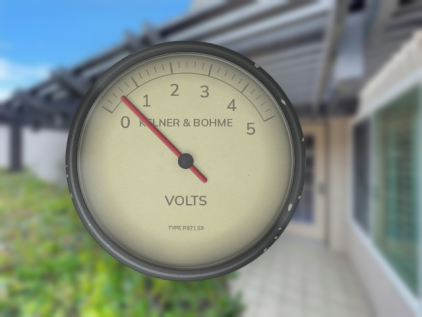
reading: V 0.5
